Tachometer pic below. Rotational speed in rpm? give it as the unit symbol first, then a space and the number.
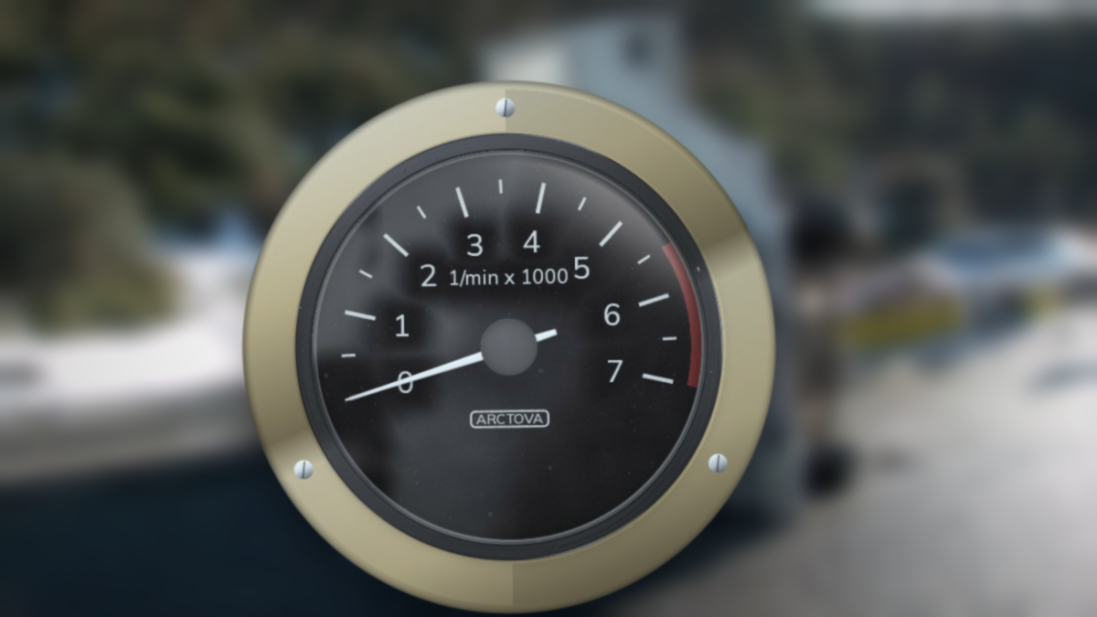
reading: rpm 0
